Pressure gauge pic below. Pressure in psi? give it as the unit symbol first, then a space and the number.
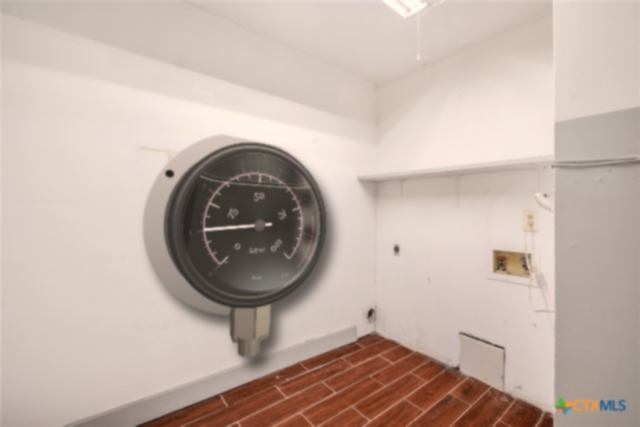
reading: psi 15
